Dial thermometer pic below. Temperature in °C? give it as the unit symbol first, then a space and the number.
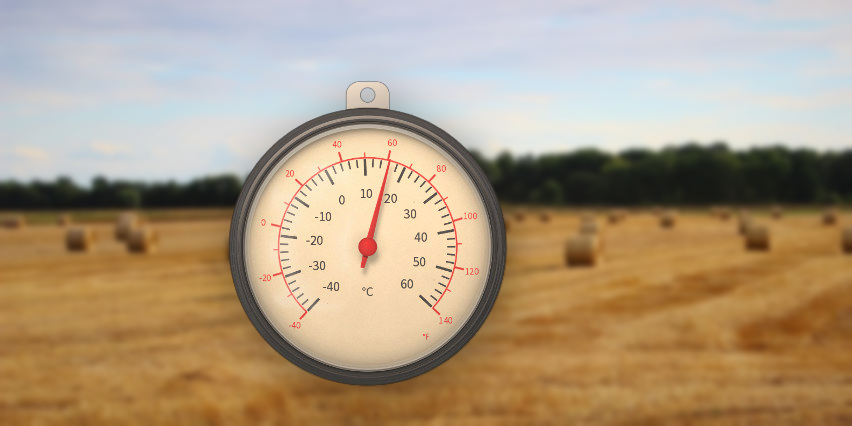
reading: °C 16
